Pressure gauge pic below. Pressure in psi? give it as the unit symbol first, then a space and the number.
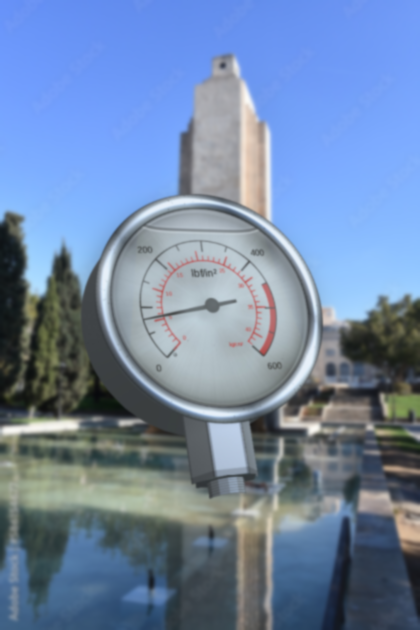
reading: psi 75
